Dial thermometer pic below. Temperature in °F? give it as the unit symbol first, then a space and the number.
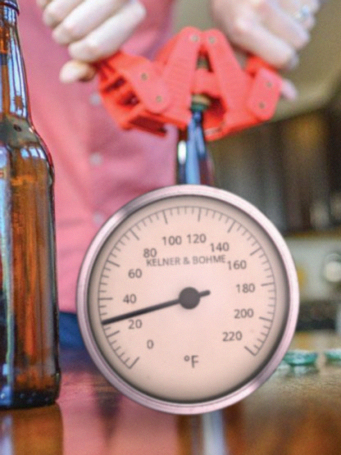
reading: °F 28
